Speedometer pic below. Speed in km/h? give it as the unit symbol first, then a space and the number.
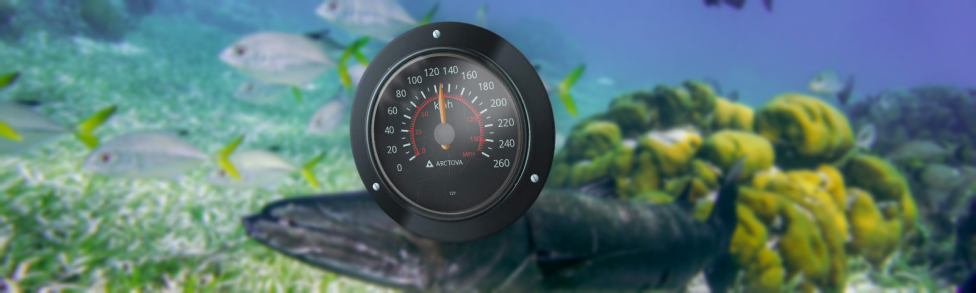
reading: km/h 130
